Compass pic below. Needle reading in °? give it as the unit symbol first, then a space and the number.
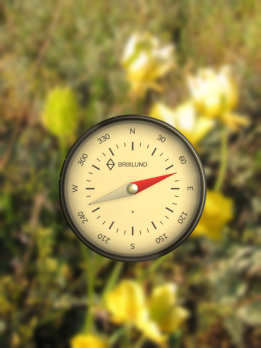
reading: ° 70
